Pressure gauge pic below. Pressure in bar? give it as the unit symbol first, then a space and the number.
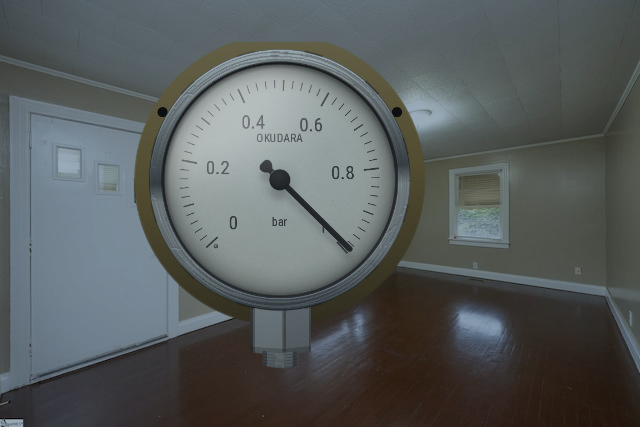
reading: bar 0.99
